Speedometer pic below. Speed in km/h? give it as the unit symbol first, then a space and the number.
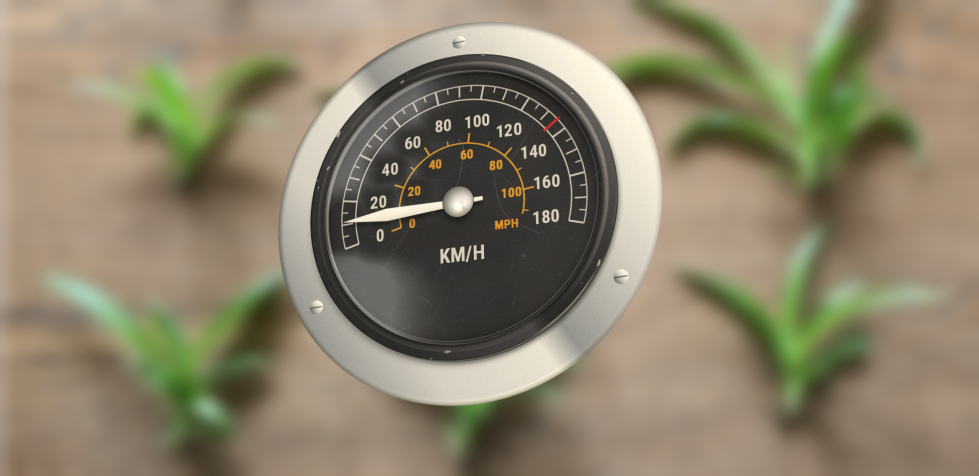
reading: km/h 10
